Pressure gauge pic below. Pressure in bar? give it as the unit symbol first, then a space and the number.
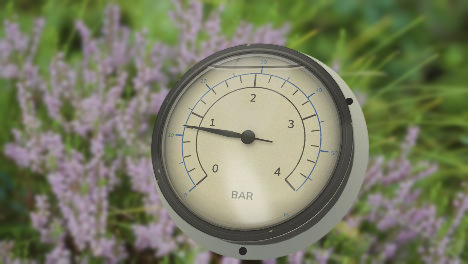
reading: bar 0.8
